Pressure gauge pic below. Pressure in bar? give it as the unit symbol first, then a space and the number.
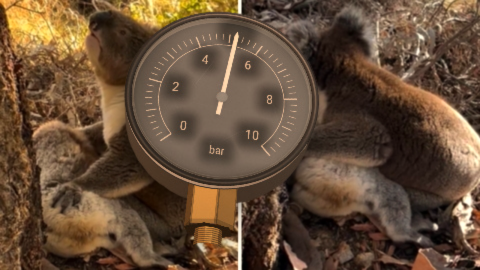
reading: bar 5.2
